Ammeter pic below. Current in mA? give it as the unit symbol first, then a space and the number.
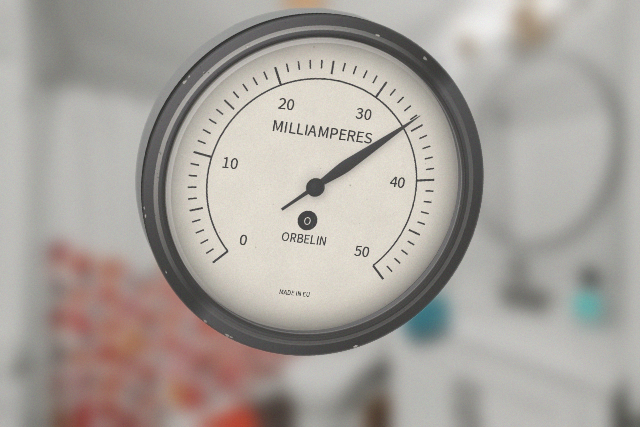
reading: mA 34
